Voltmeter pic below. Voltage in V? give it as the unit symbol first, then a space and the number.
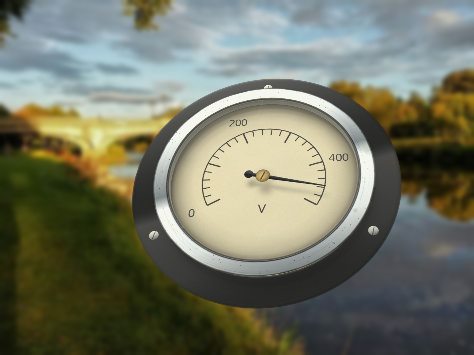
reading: V 460
